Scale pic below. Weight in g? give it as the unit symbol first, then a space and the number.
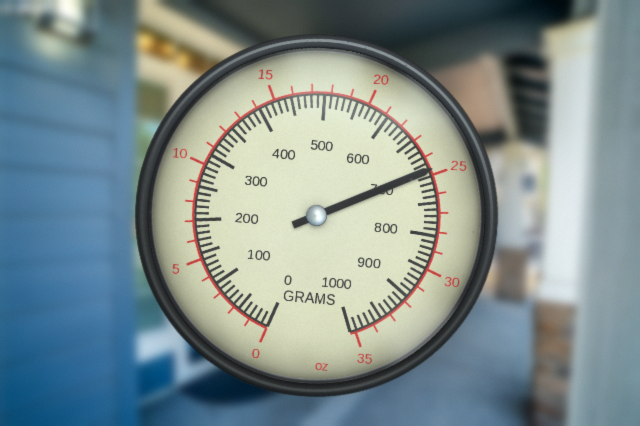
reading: g 700
